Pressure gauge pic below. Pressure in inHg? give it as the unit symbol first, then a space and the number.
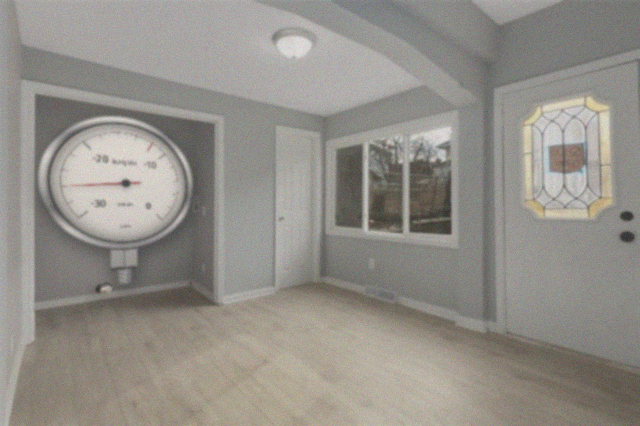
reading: inHg -26
